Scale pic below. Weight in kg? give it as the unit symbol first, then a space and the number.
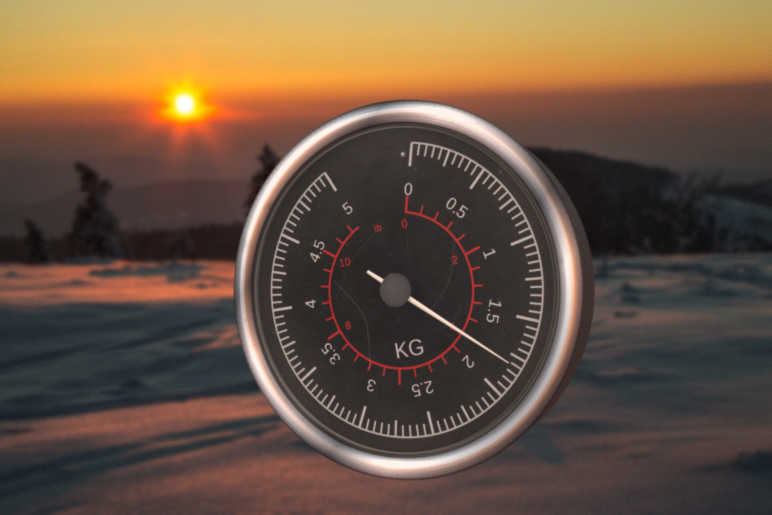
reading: kg 1.8
